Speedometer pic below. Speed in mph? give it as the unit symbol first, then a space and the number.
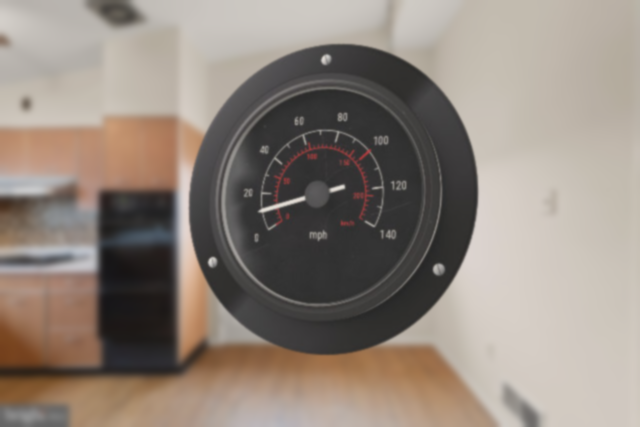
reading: mph 10
